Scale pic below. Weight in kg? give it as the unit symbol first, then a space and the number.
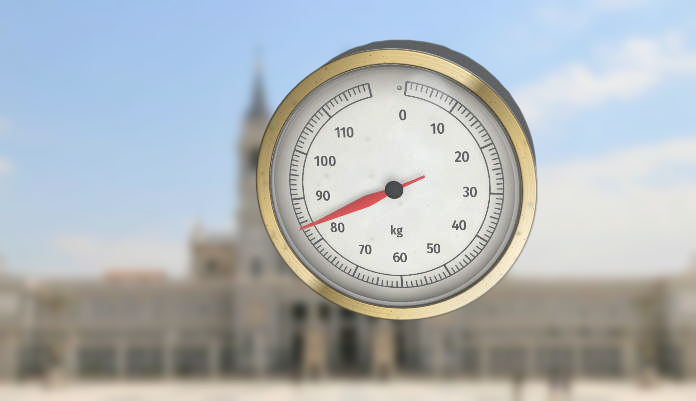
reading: kg 84
